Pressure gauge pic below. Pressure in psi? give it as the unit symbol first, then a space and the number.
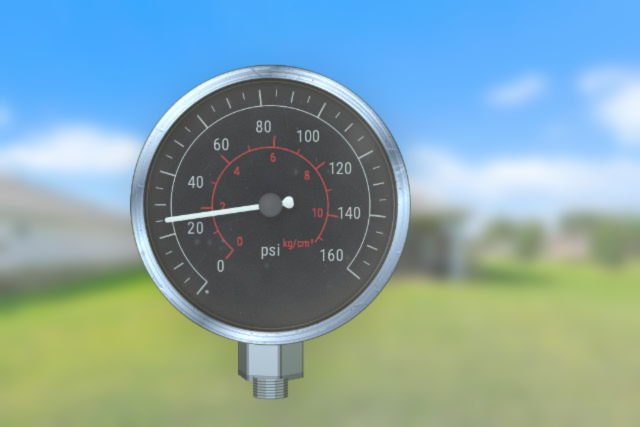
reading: psi 25
